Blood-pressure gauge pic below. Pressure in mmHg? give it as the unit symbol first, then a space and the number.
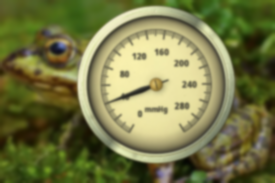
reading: mmHg 40
